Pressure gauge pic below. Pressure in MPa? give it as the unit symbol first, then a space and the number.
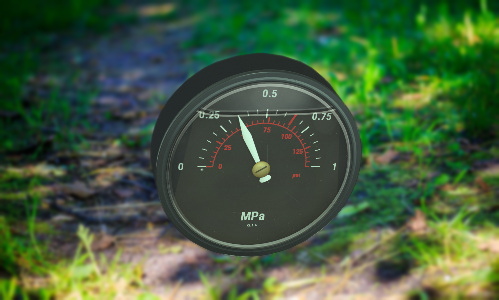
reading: MPa 0.35
